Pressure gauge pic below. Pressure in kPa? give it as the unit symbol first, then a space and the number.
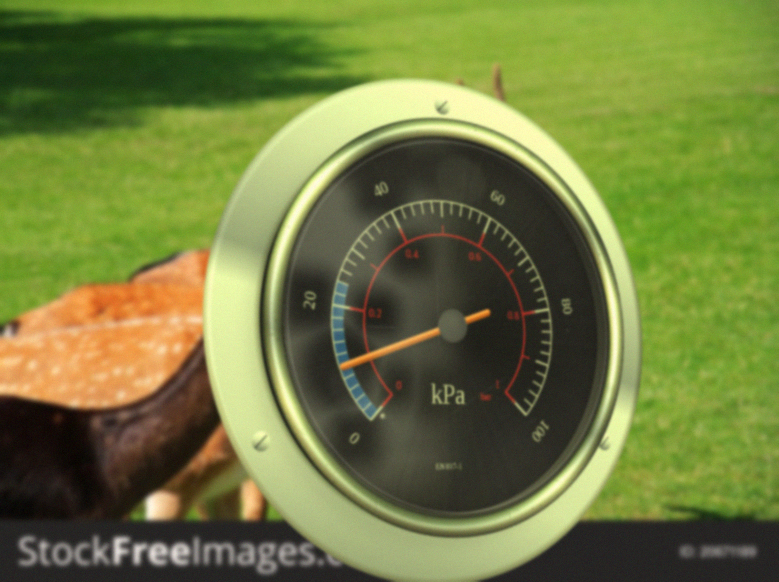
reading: kPa 10
